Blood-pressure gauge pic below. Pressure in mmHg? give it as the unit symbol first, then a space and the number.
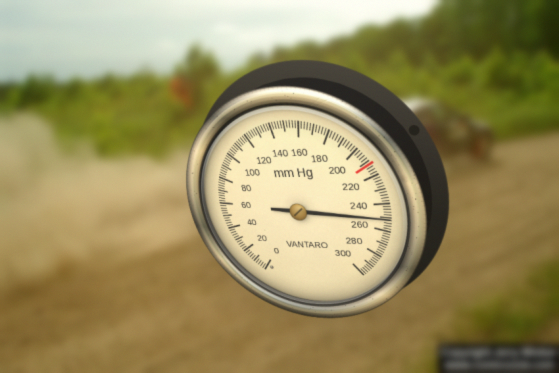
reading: mmHg 250
